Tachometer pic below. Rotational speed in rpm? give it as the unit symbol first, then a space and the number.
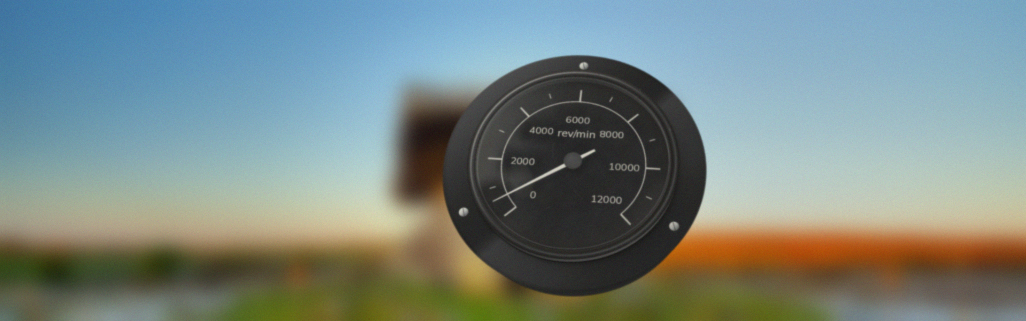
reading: rpm 500
